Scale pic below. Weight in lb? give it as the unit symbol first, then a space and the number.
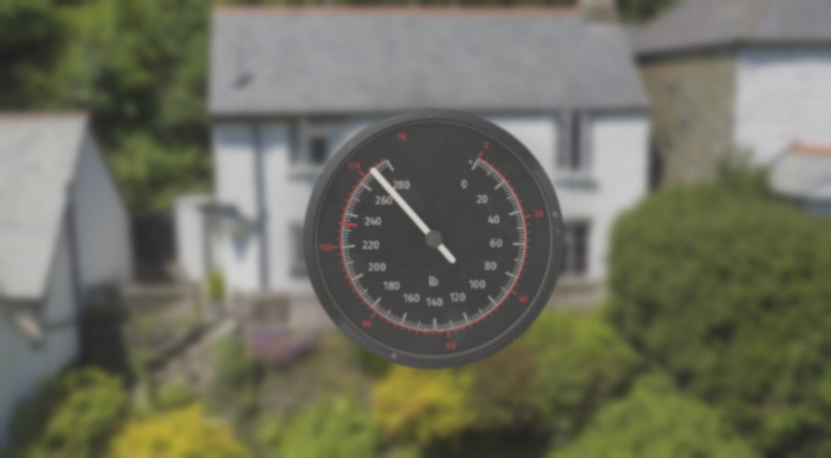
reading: lb 270
